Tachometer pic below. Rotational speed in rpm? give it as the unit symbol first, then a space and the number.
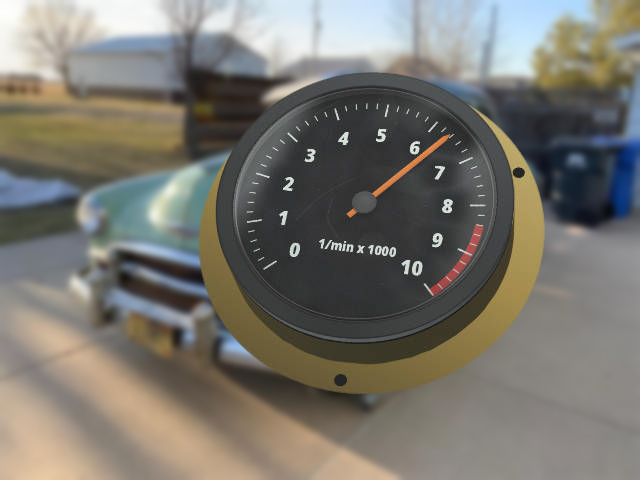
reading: rpm 6400
